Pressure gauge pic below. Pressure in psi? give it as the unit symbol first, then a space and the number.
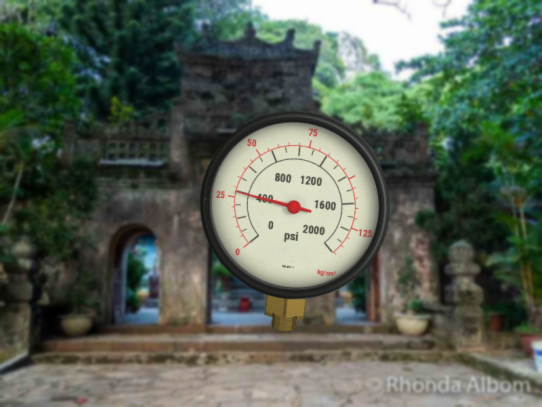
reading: psi 400
